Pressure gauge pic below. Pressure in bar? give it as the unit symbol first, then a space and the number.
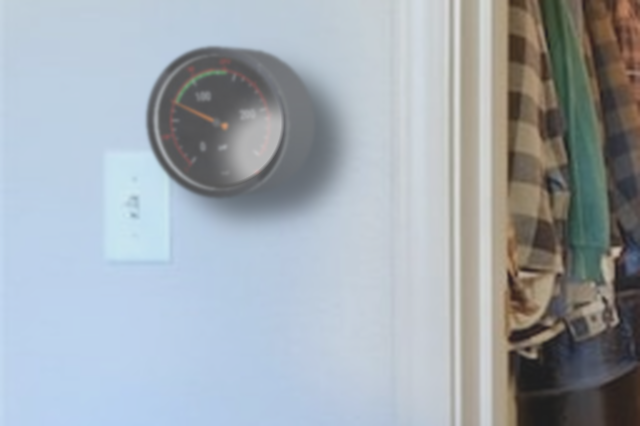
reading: bar 70
